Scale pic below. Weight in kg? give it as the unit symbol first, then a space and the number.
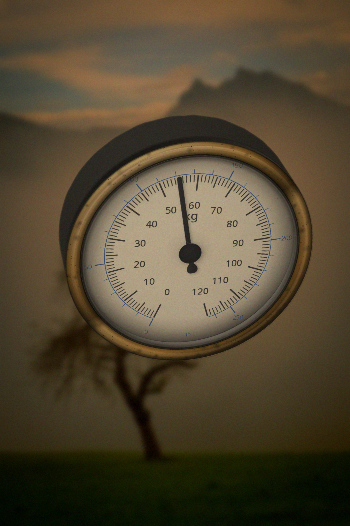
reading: kg 55
